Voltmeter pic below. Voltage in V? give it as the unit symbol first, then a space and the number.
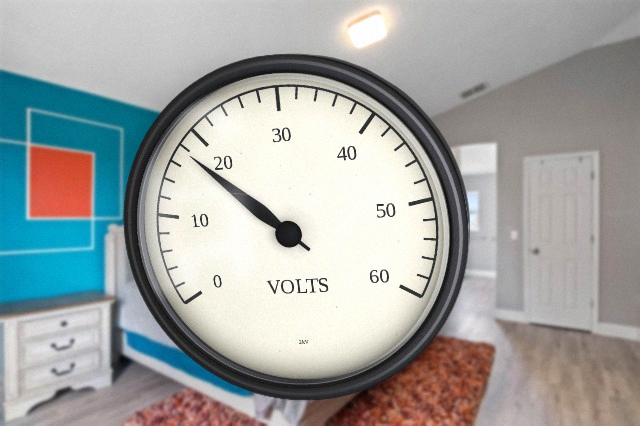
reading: V 18
